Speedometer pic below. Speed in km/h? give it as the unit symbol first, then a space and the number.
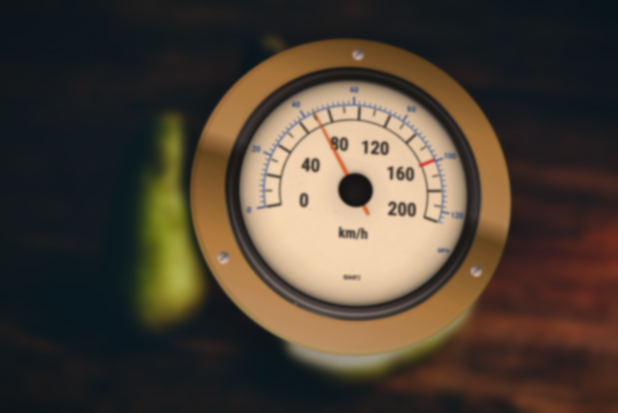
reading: km/h 70
